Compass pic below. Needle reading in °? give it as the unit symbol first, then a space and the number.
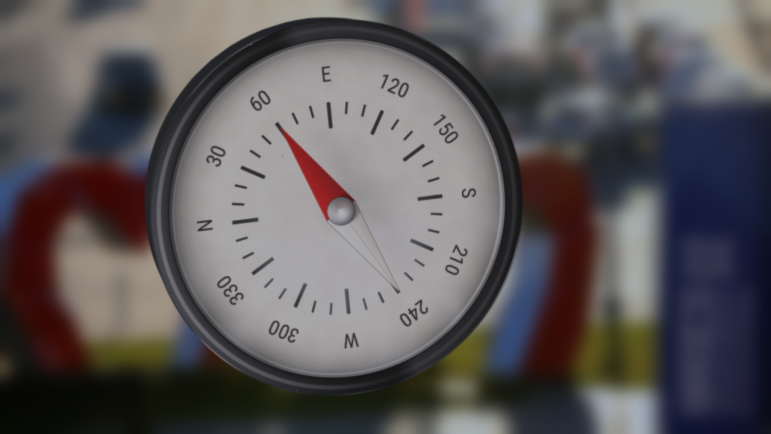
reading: ° 60
